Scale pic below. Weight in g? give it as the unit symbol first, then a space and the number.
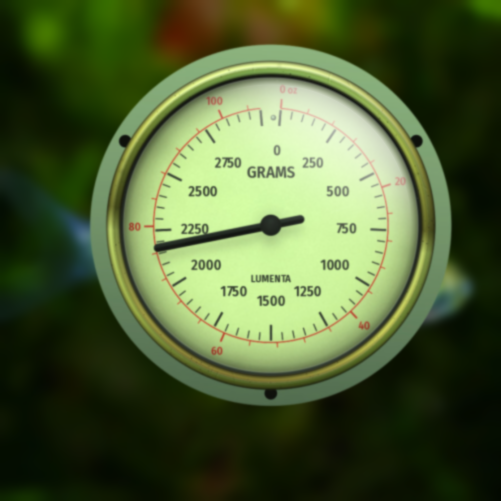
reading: g 2175
